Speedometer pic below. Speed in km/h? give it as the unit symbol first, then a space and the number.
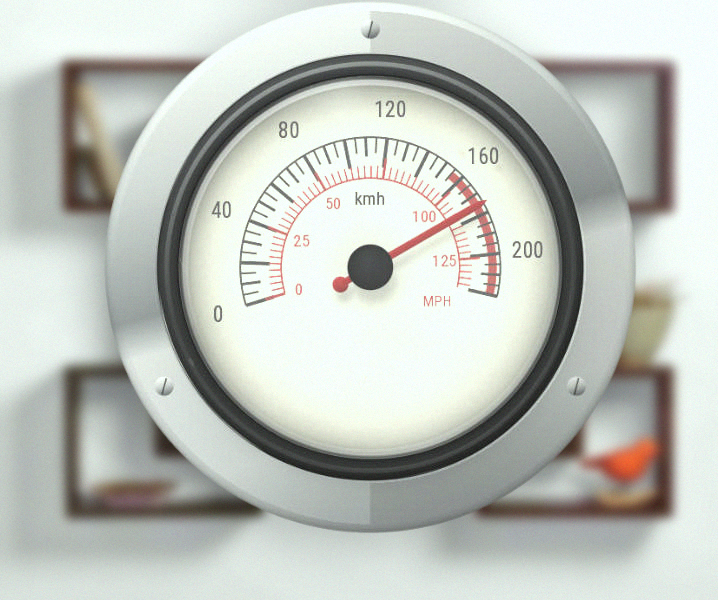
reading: km/h 175
